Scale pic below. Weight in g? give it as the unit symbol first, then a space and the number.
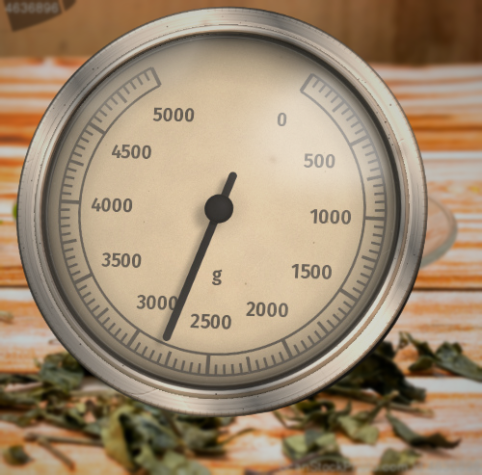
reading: g 2800
